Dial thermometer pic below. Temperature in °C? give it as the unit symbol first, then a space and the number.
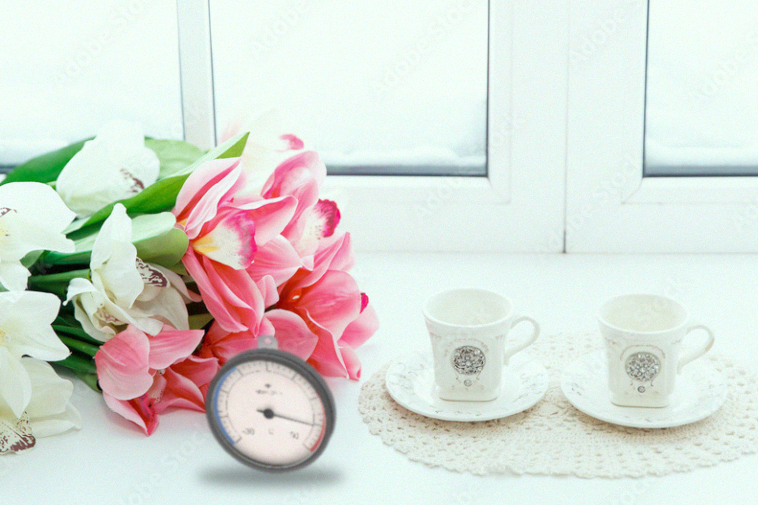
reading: °C 40
